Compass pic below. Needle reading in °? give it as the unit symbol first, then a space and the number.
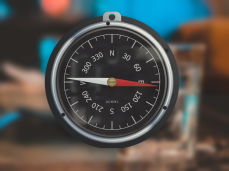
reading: ° 95
